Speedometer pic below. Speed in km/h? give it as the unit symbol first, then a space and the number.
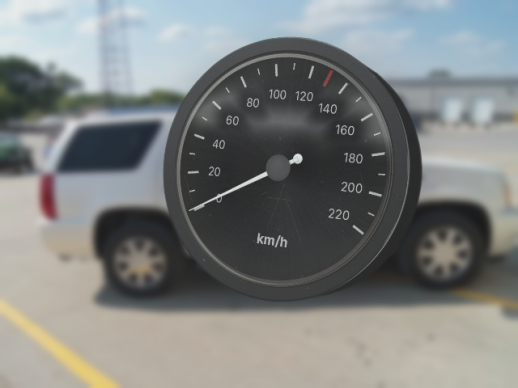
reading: km/h 0
